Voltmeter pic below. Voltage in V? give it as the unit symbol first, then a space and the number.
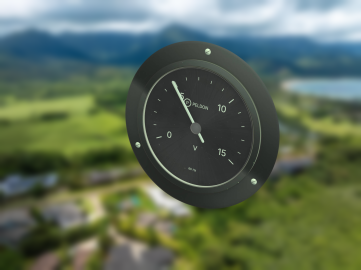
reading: V 5
